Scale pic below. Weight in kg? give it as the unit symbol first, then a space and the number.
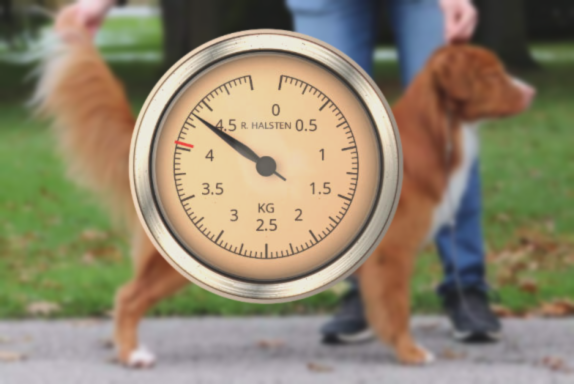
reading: kg 4.35
